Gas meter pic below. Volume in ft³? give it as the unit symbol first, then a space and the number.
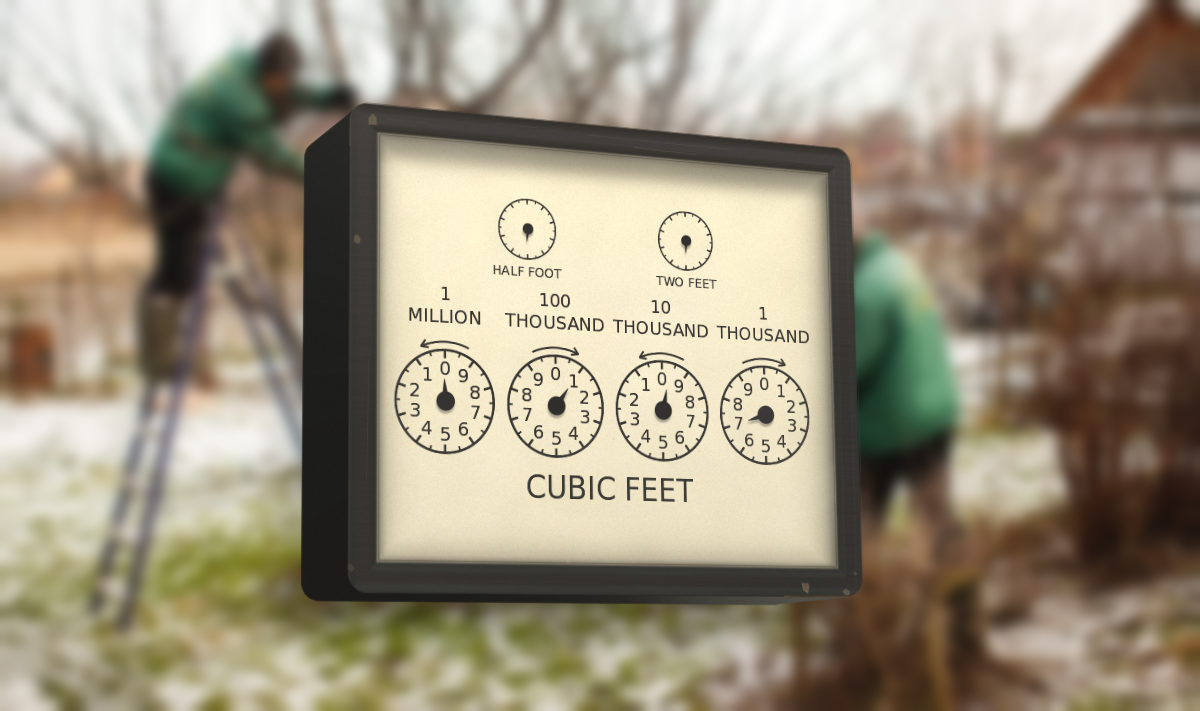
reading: ft³ 9700
